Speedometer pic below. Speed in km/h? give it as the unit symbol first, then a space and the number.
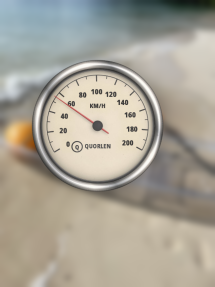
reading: km/h 55
